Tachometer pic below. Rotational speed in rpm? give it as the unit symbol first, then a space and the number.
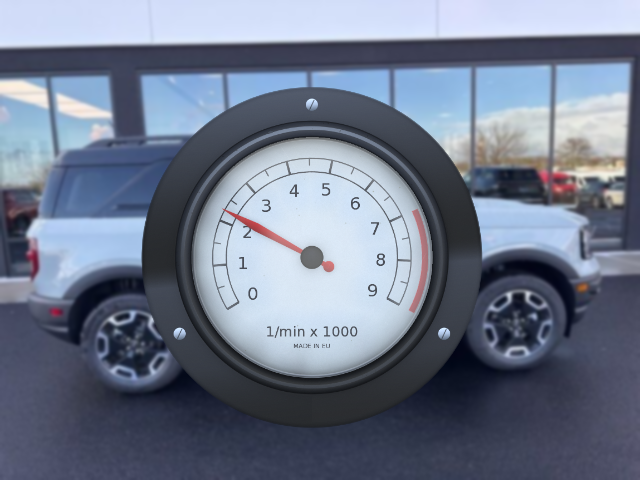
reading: rpm 2250
